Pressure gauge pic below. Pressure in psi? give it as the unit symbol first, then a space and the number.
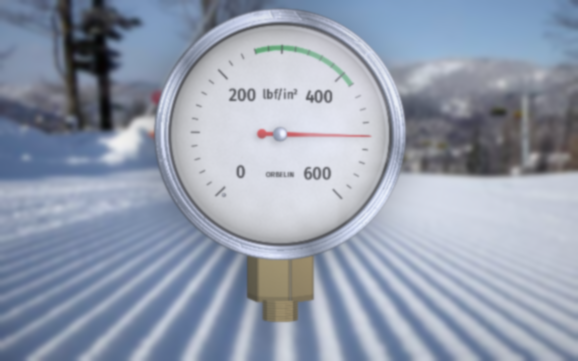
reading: psi 500
